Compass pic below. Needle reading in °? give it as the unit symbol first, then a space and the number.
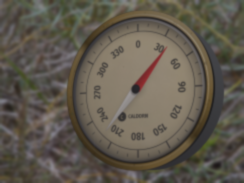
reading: ° 40
